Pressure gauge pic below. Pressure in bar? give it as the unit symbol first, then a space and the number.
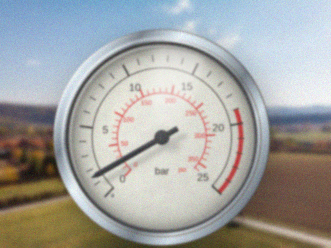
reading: bar 1.5
